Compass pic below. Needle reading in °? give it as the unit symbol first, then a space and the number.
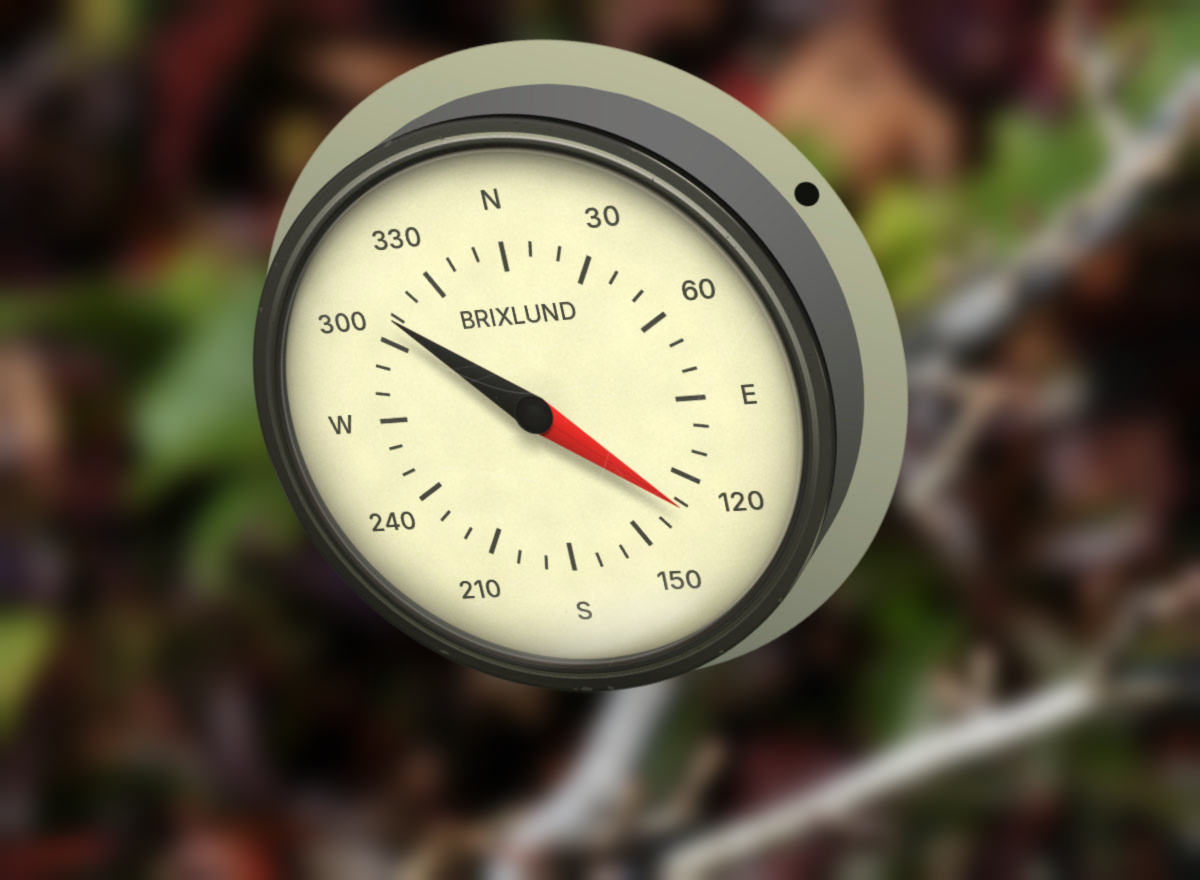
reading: ° 130
